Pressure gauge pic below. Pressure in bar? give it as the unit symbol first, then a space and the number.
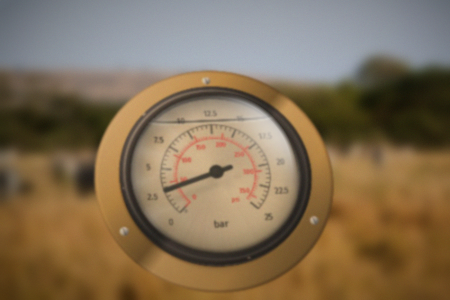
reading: bar 2.5
